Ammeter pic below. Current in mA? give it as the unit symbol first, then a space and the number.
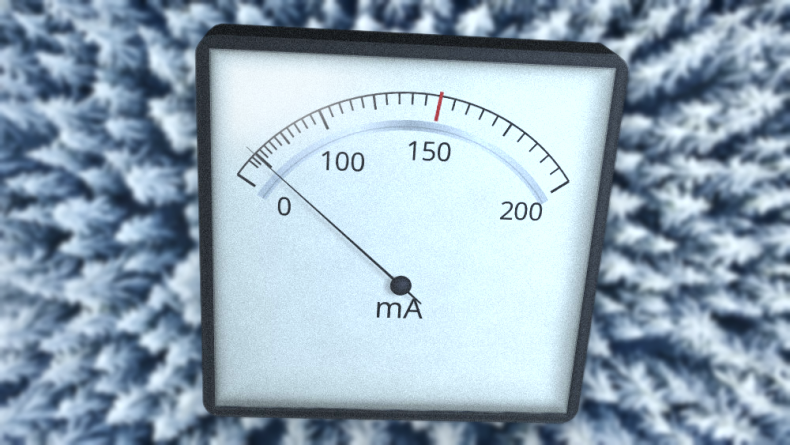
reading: mA 50
